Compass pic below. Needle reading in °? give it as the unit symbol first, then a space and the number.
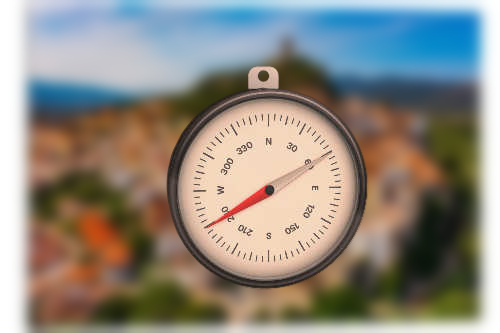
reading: ° 240
